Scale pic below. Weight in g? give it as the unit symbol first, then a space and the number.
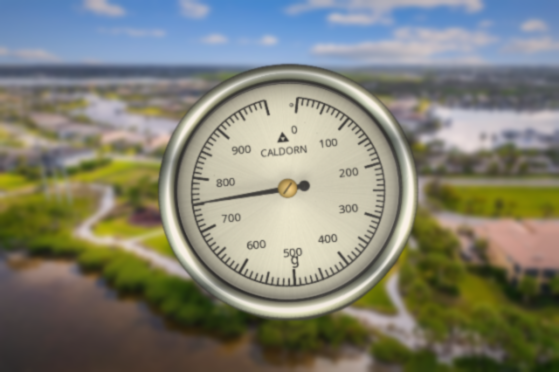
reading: g 750
